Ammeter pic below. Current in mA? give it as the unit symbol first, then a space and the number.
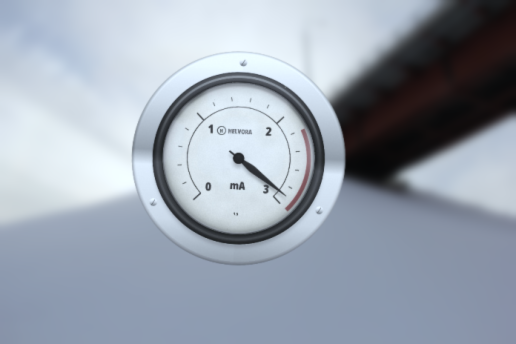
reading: mA 2.9
